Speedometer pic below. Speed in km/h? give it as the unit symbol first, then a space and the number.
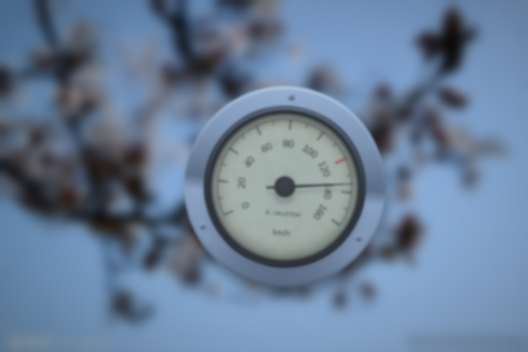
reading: km/h 135
